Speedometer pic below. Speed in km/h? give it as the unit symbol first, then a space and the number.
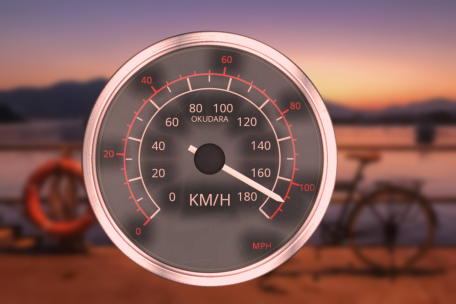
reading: km/h 170
